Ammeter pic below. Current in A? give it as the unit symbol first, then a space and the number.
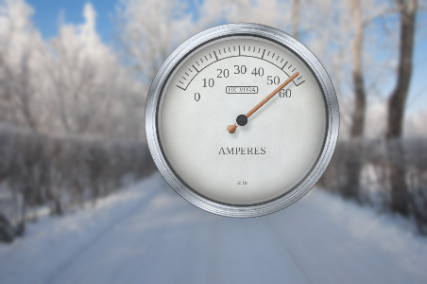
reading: A 56
